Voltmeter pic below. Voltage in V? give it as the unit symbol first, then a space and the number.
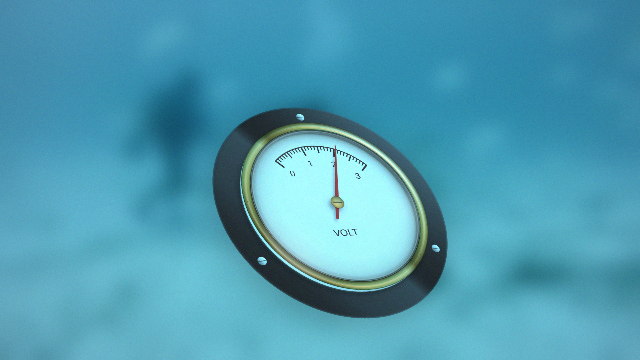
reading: V 2
